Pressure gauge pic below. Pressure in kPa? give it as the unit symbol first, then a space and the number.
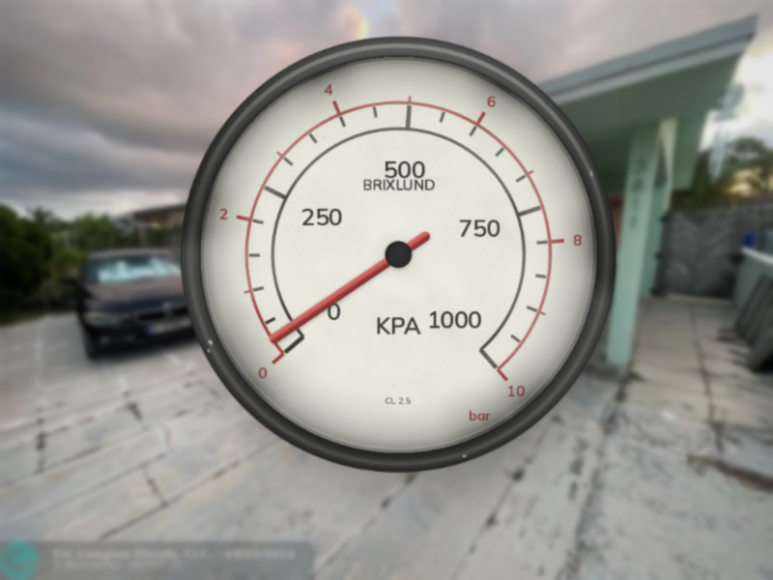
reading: kPa 25
